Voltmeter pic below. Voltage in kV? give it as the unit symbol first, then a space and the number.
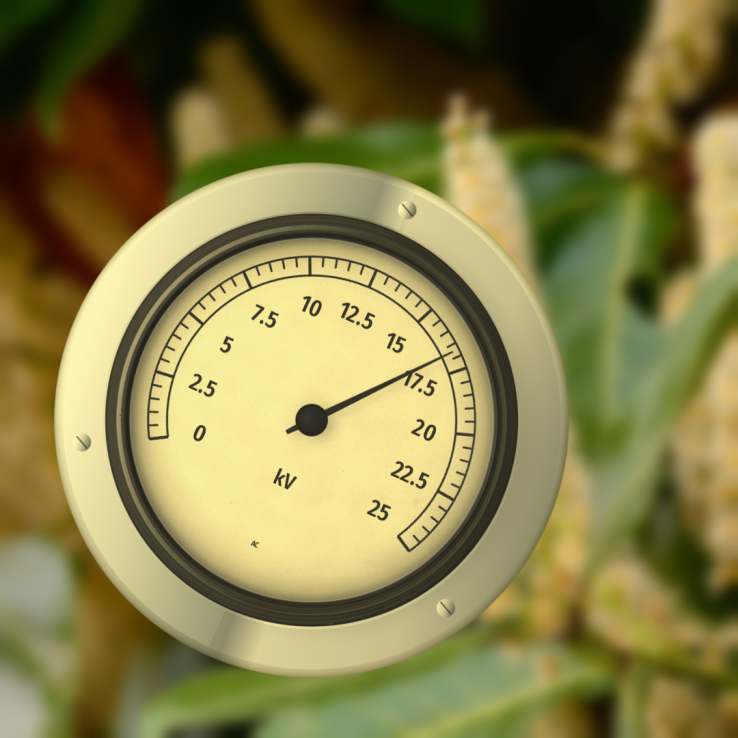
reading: kV 16.75
